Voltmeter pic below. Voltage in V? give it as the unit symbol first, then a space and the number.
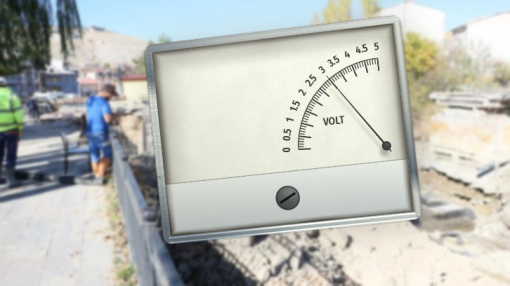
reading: V 3
